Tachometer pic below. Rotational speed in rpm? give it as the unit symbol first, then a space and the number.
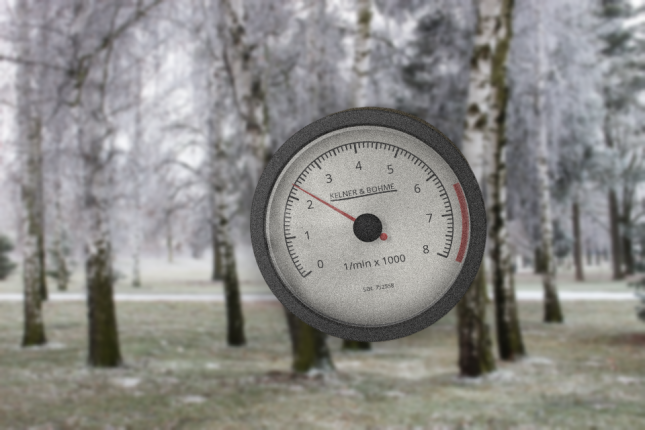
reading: rpm 2300
